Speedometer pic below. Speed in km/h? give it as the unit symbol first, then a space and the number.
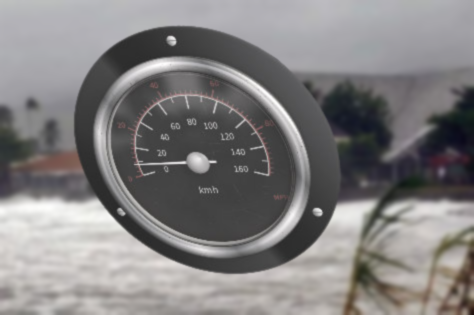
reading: km/h 10
